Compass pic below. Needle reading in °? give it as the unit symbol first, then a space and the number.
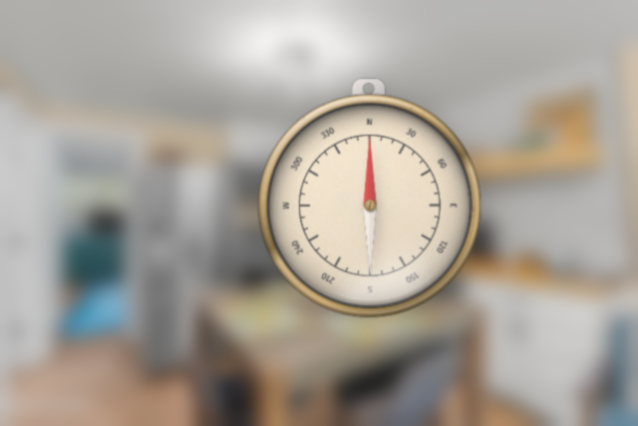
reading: ° 0
